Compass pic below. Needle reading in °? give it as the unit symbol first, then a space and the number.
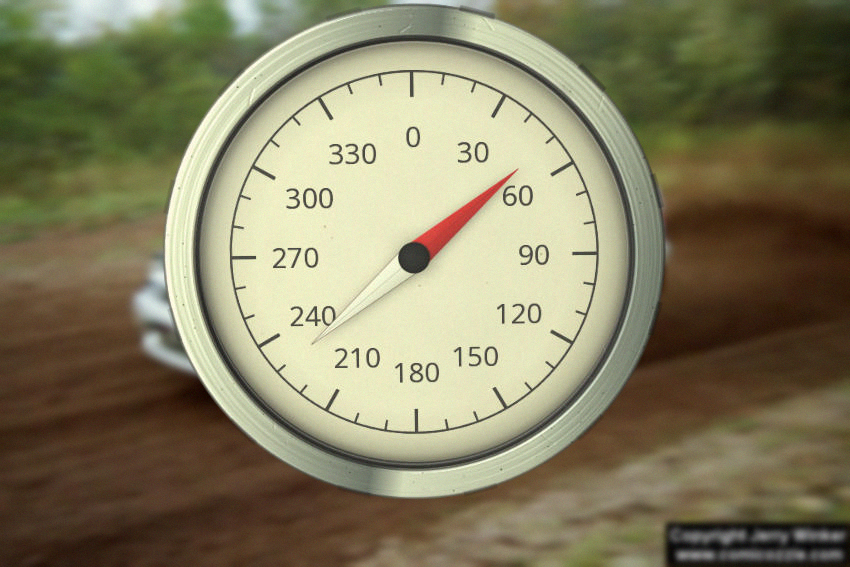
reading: ° 50
